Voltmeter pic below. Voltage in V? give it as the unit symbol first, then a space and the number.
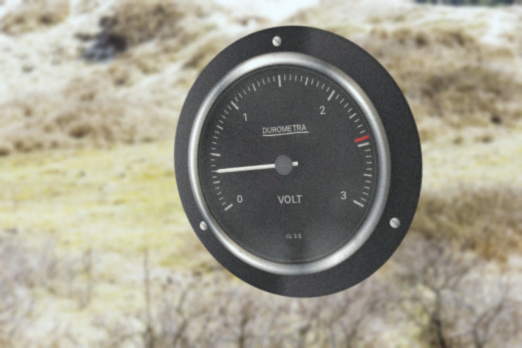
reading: V 0.35
